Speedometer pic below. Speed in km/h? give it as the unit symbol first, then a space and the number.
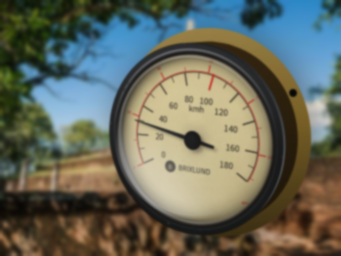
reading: km/h 30
